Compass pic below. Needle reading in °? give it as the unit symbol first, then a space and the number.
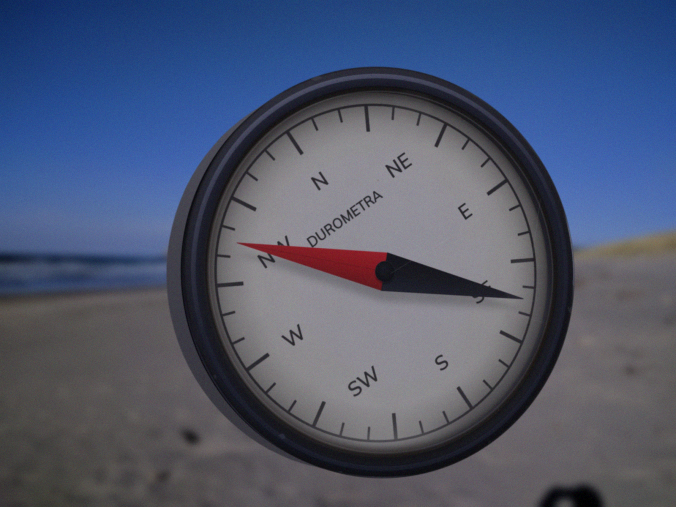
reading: ° 315
